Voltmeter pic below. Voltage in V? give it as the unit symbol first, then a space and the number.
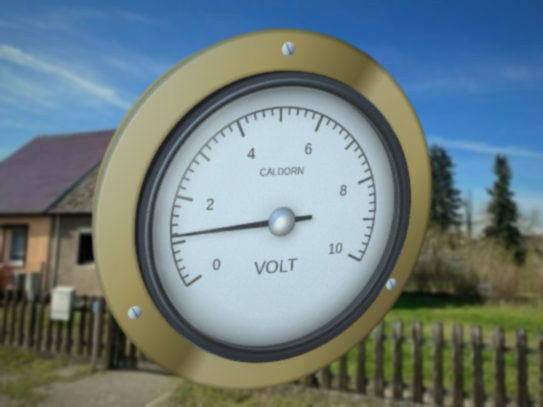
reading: V 1.2
